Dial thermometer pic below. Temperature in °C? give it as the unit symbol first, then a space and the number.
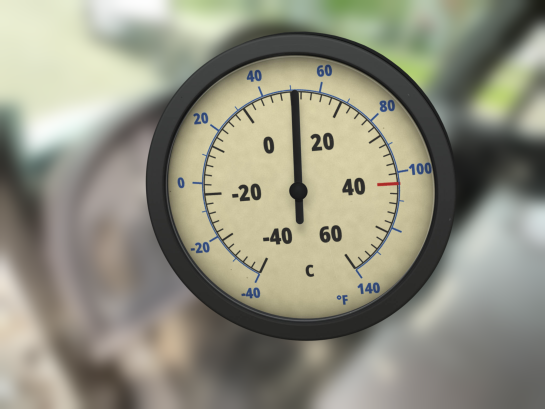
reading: °C 11
